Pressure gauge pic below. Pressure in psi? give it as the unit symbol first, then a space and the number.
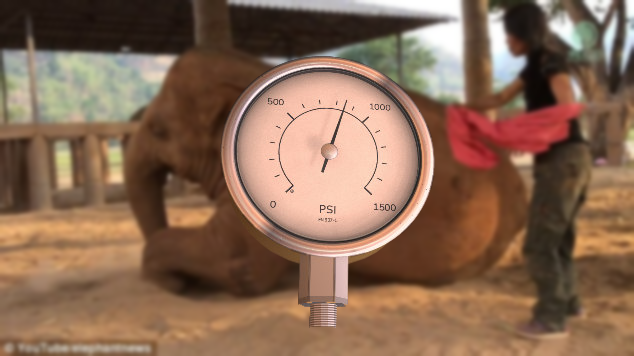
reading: psi 850
